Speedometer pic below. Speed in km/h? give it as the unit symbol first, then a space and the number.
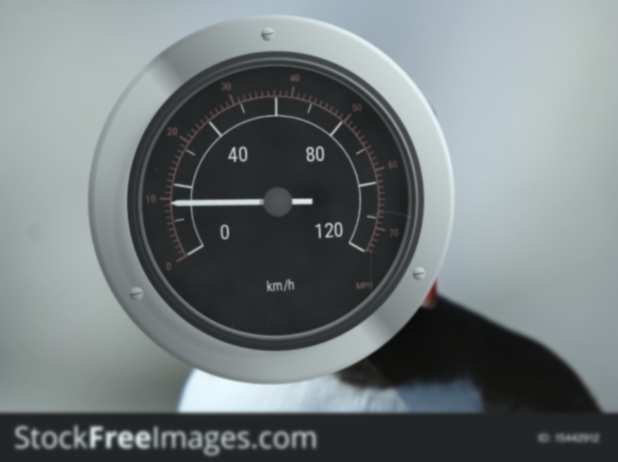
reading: km/h 15
